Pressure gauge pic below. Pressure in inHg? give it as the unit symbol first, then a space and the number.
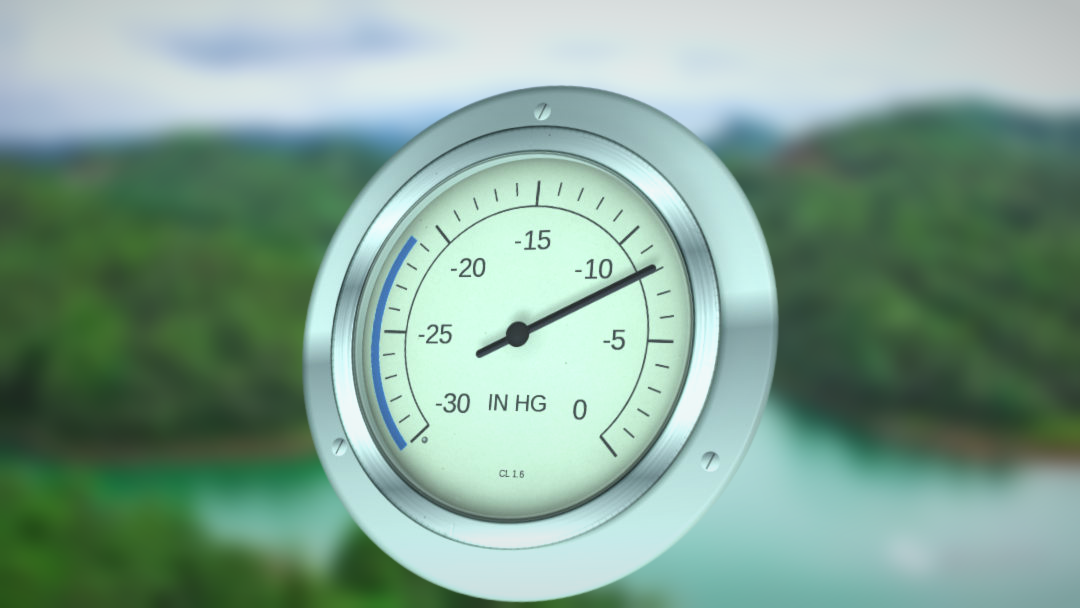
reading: inHg -8
